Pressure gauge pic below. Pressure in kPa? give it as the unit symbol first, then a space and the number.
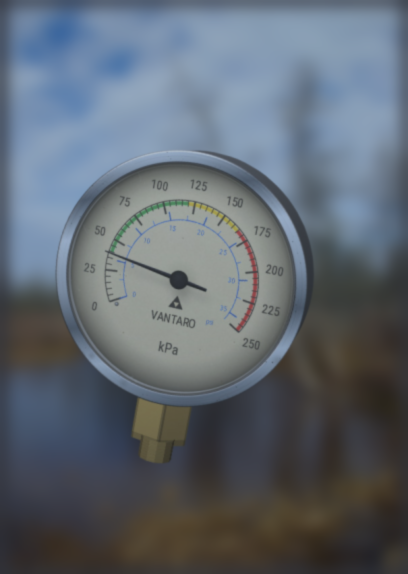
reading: kPa 40
